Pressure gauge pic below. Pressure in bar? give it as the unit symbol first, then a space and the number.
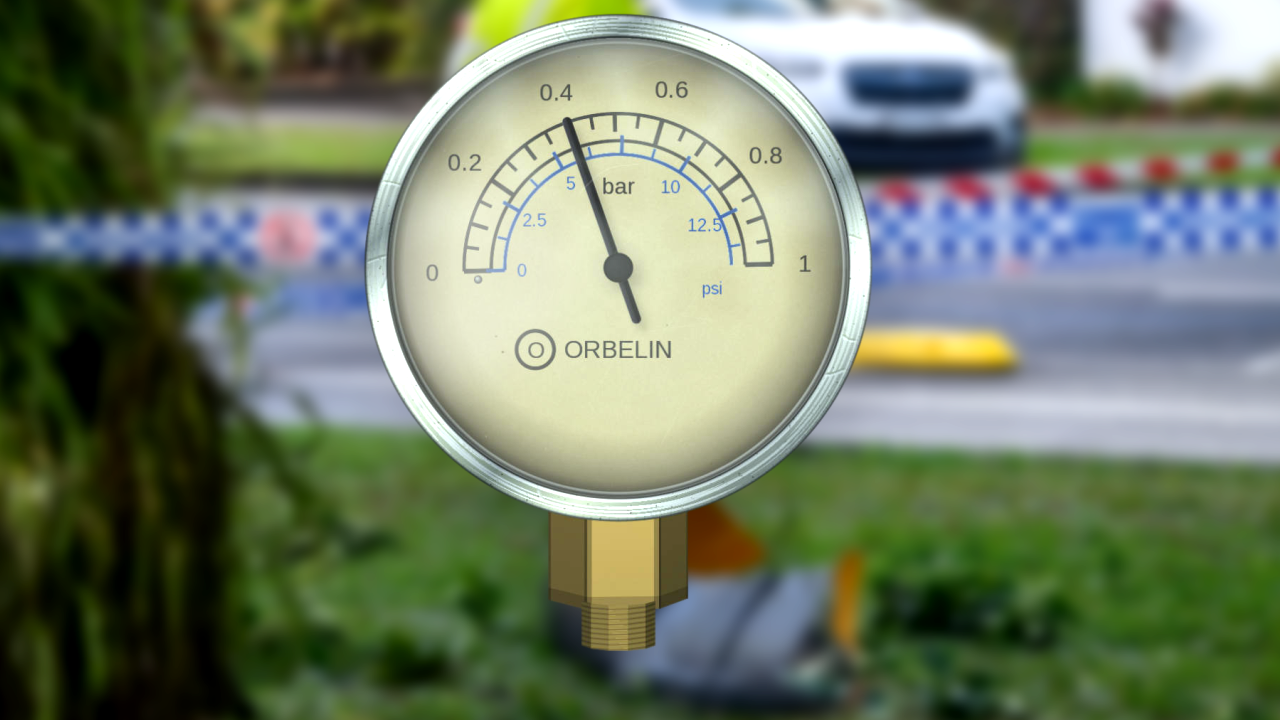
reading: bar 0.4
